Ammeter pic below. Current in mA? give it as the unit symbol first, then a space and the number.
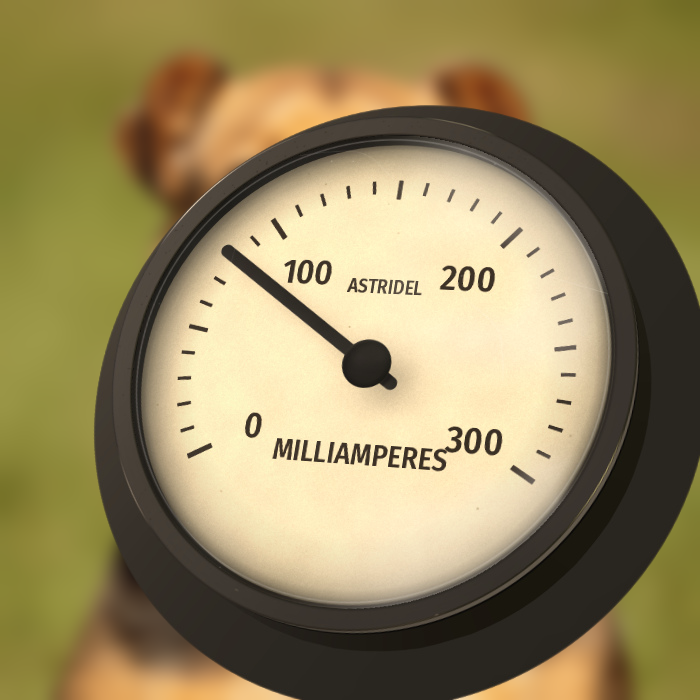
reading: mA 80
